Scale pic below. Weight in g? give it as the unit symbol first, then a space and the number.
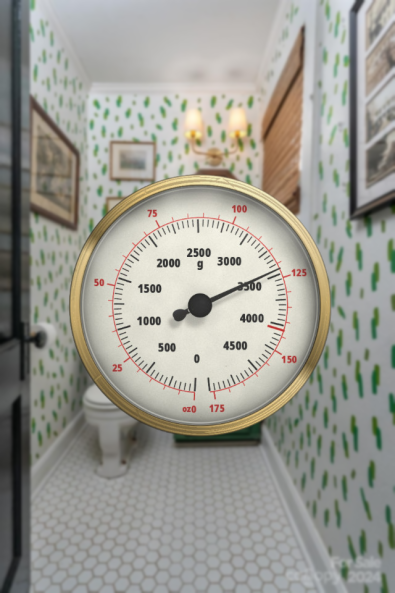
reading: g 3450
